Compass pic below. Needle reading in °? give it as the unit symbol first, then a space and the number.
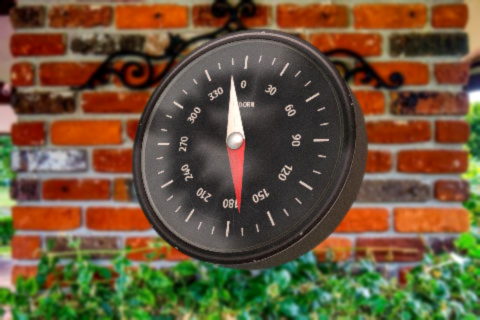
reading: ° 170
